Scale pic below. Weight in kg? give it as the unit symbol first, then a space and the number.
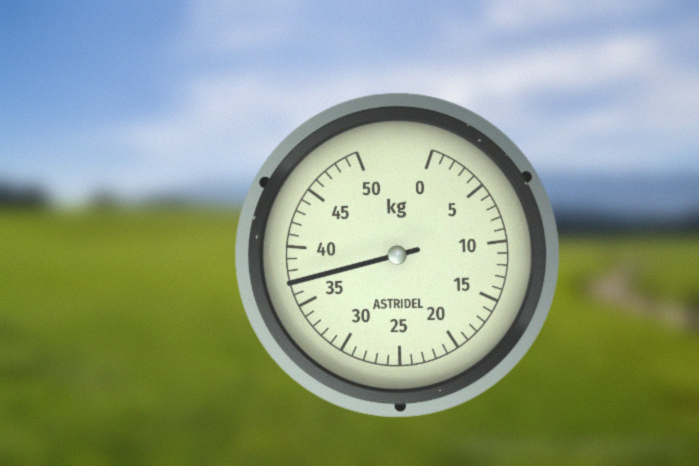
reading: kg 37
